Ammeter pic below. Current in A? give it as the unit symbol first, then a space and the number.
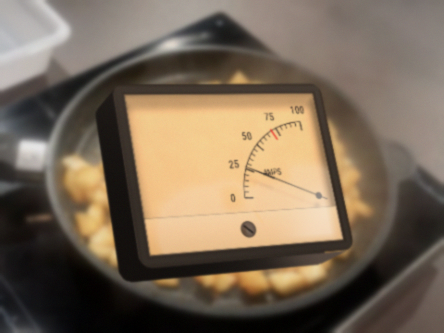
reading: A 25
